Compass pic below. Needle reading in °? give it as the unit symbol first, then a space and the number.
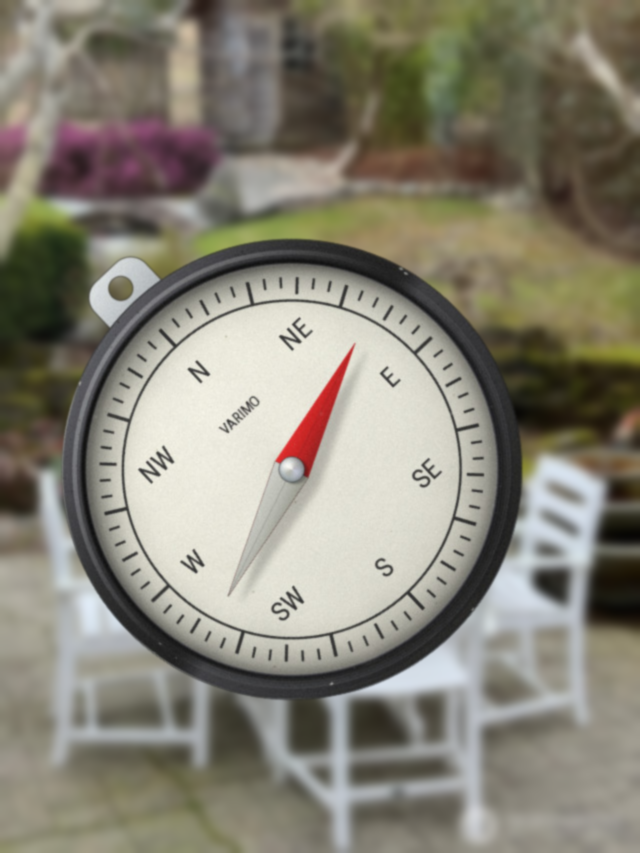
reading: ° 70
